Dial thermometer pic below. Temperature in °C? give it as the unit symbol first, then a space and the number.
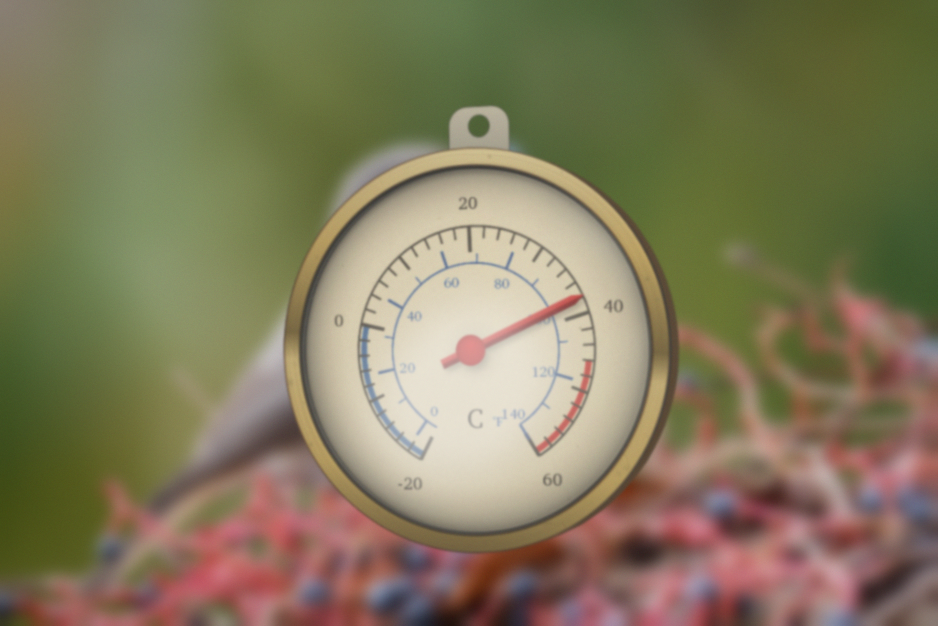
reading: °C 38
